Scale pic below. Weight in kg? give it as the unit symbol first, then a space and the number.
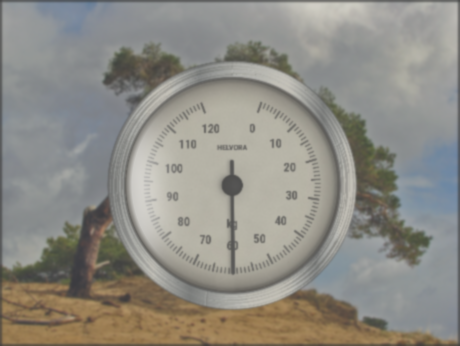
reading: kg 60
